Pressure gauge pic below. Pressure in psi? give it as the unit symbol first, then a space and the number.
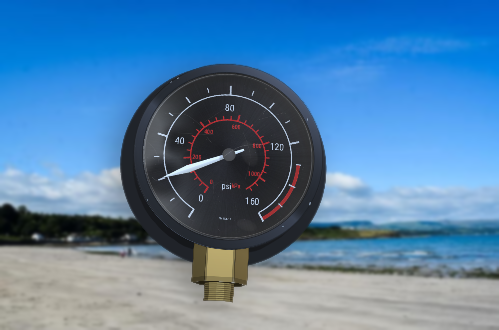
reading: psi 20
